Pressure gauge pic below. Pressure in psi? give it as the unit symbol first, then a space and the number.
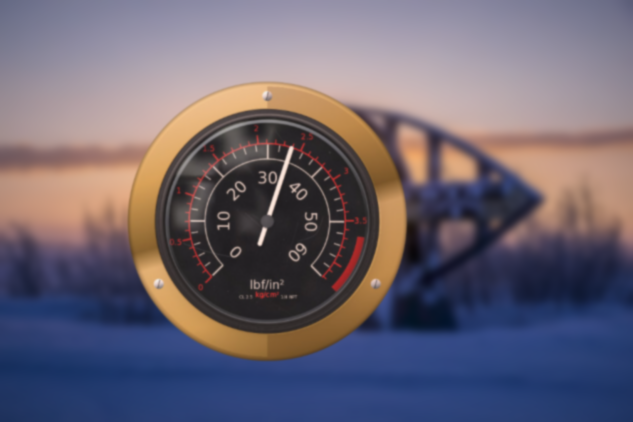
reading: psi 34
